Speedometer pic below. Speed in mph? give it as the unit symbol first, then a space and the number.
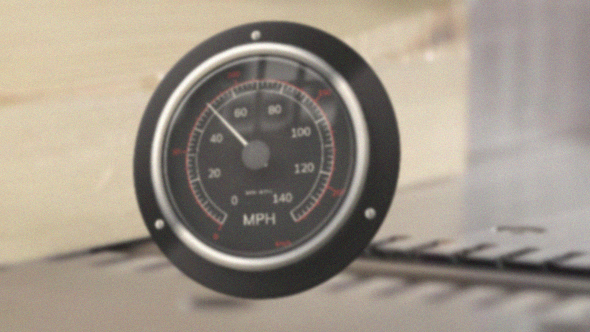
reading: mph 50
